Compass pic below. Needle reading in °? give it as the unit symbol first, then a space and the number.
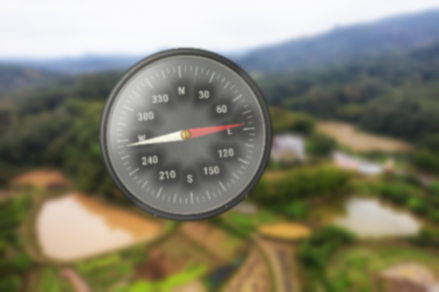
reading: ° 85
